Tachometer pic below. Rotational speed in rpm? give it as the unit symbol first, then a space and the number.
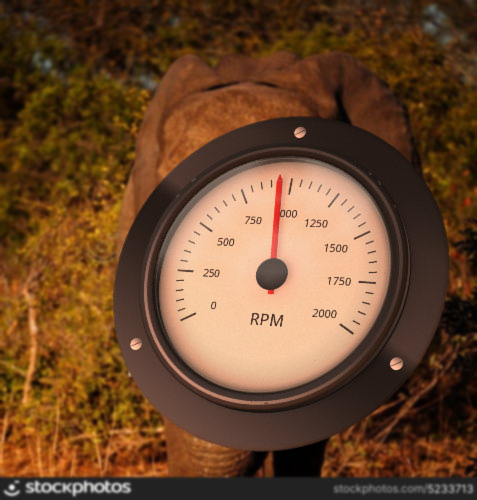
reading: rpm 950
